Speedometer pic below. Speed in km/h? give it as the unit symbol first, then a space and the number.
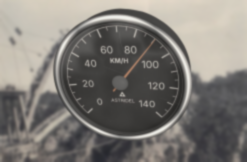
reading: km/h 90
